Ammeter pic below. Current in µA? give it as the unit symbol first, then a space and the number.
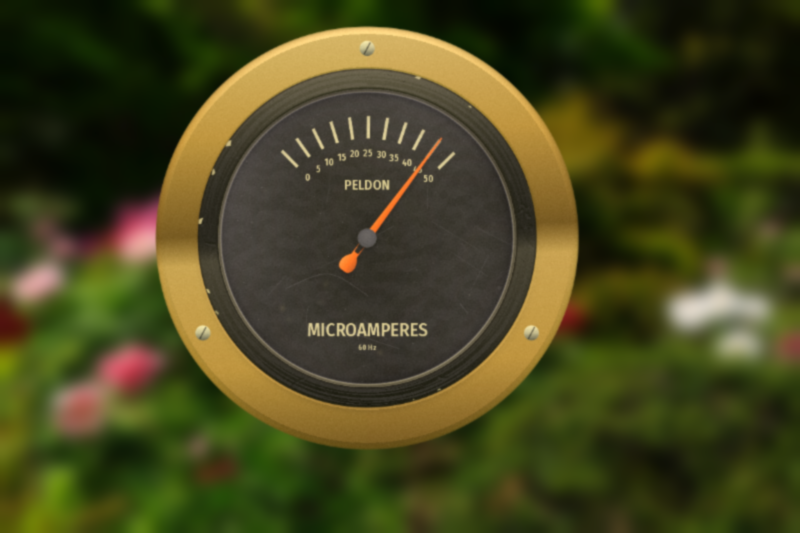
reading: µA 45
